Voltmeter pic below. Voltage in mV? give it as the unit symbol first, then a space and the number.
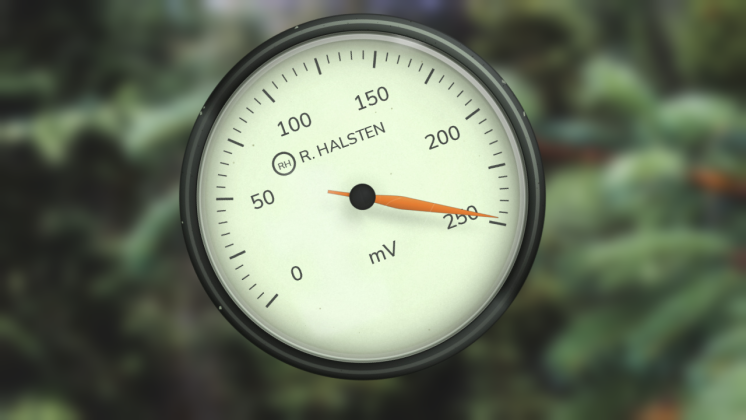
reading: mV 247.5
